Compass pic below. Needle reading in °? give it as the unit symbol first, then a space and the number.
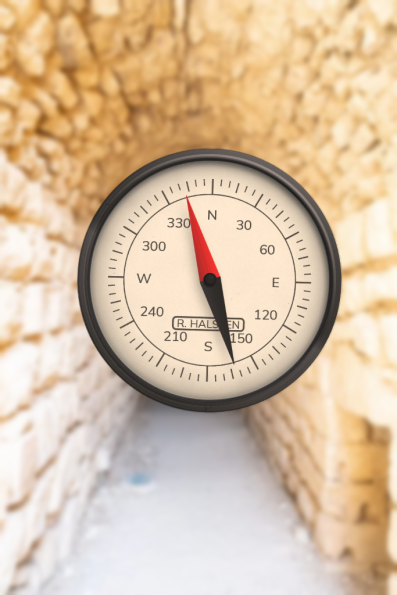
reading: ° 342.5
